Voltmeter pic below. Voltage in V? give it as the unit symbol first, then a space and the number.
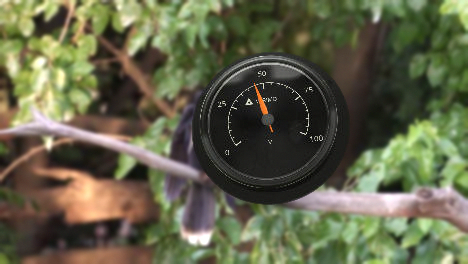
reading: V 45
